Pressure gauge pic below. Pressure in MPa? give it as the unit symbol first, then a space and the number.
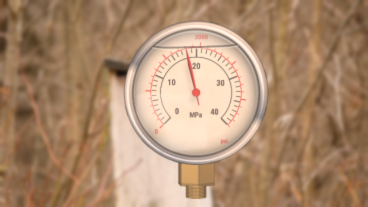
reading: MPa 18
